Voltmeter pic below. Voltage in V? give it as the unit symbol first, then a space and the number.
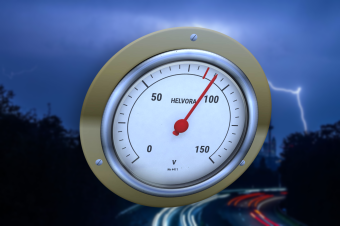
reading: V 90
